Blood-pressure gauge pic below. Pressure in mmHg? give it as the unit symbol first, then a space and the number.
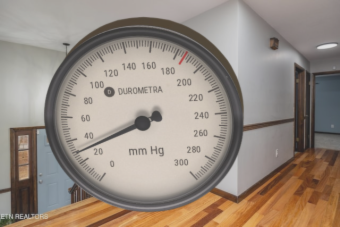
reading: mmHg 30
